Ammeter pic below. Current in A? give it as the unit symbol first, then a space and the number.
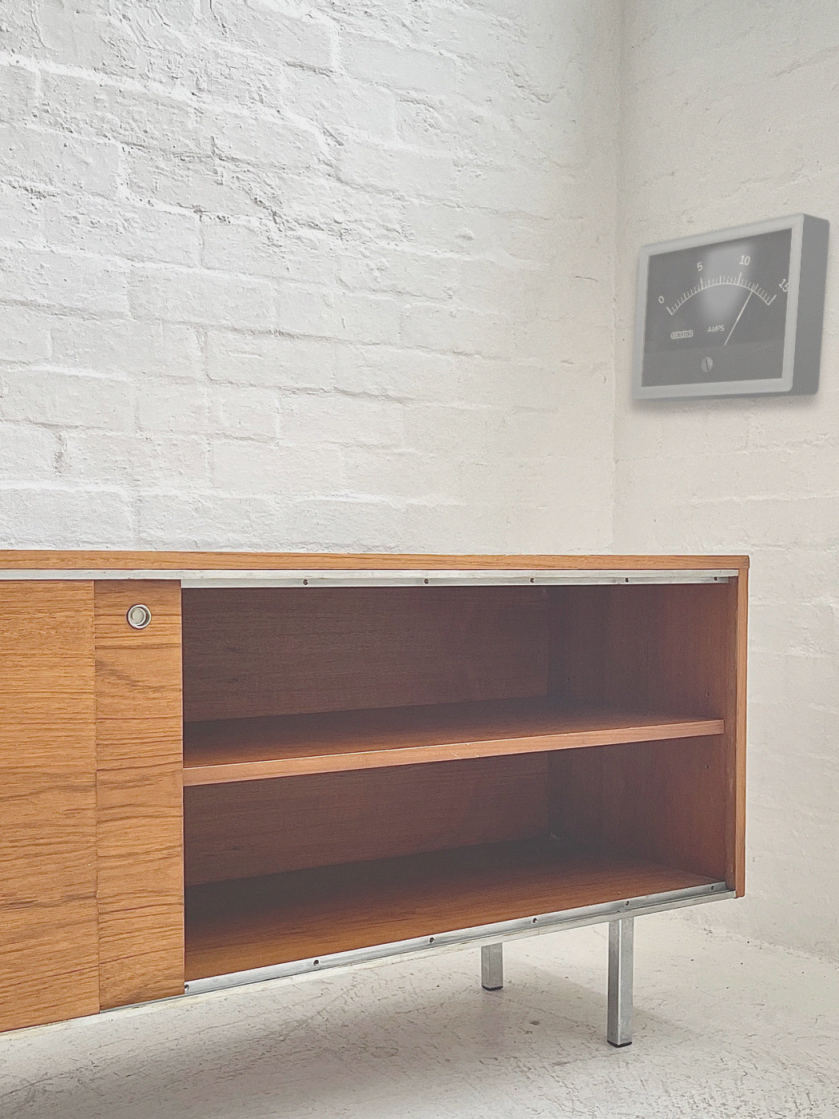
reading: A 12.5
